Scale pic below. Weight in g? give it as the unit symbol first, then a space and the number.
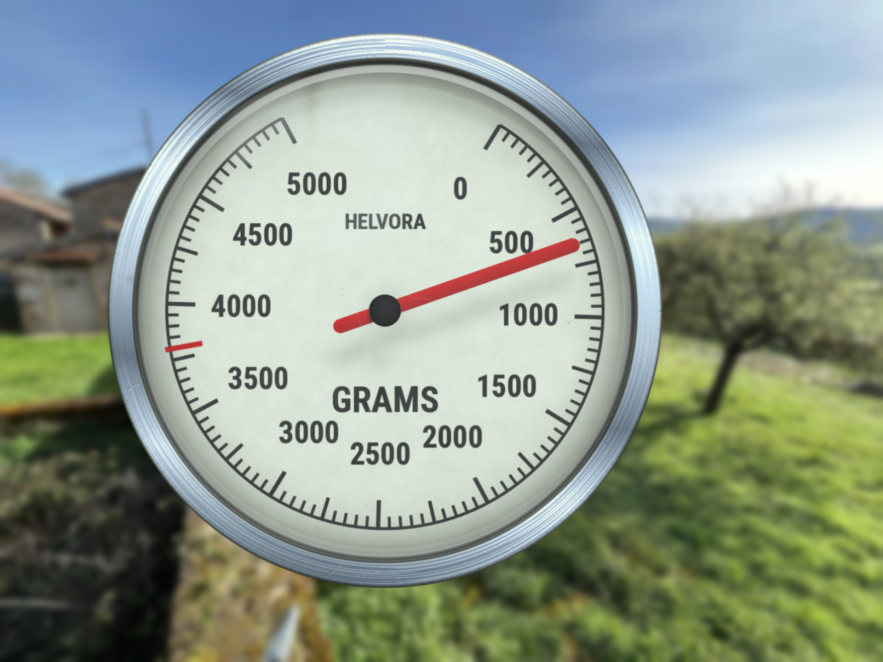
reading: g 650
